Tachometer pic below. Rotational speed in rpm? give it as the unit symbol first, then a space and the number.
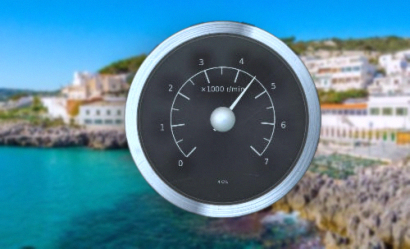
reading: rpm 4500
